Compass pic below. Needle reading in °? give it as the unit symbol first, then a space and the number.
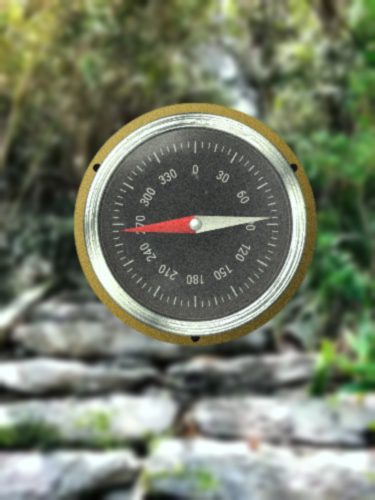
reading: ° 265
